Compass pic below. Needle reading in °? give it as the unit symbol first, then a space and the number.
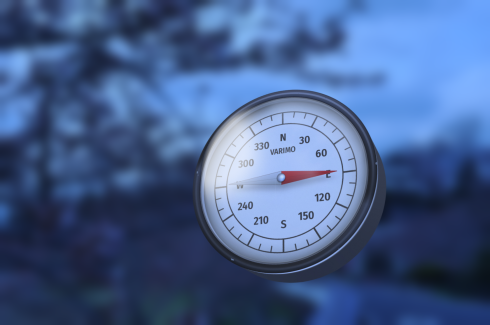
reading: ° 90
